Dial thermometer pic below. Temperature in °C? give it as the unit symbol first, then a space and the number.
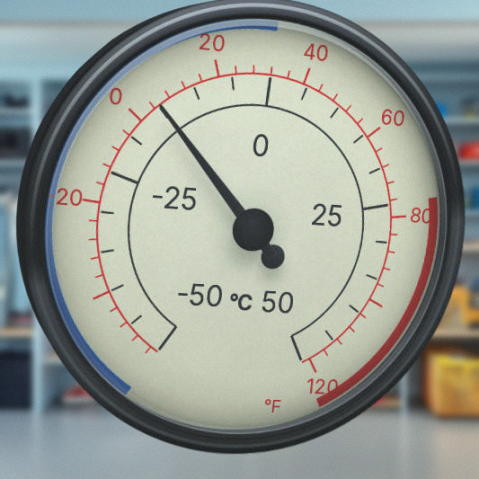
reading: °C -15
